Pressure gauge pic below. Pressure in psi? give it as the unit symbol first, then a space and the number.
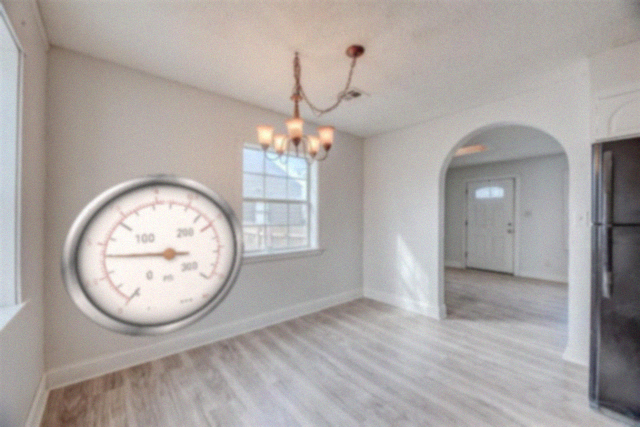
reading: psi 60
